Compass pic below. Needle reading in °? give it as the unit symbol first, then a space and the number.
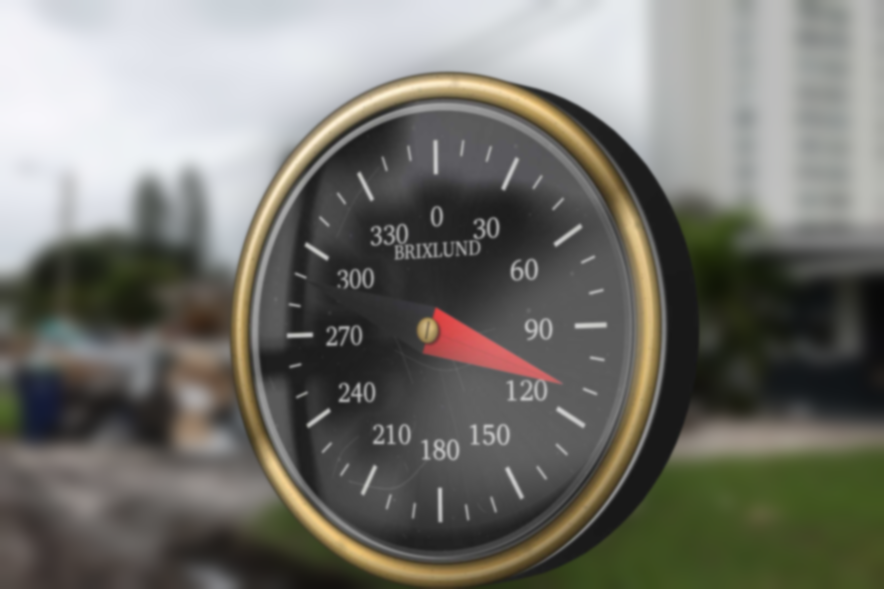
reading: ° 110
